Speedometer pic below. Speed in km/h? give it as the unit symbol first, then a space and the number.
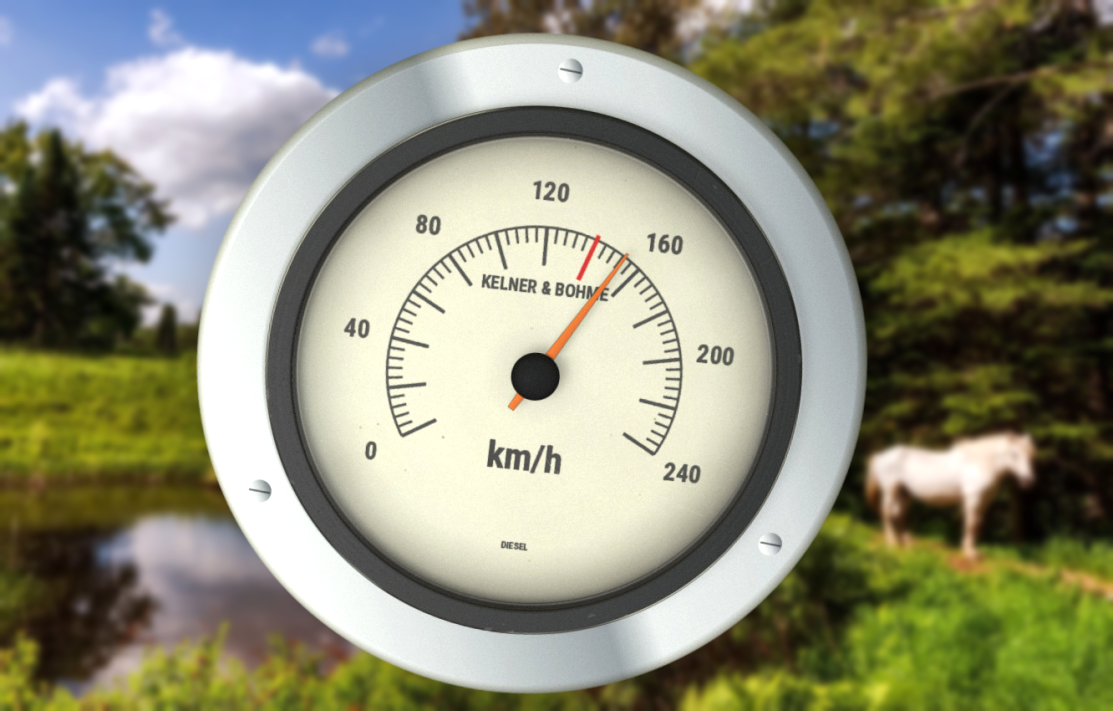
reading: km/h 152
